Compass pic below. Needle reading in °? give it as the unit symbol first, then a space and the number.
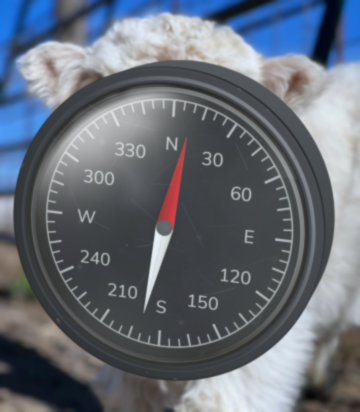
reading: ° 10
